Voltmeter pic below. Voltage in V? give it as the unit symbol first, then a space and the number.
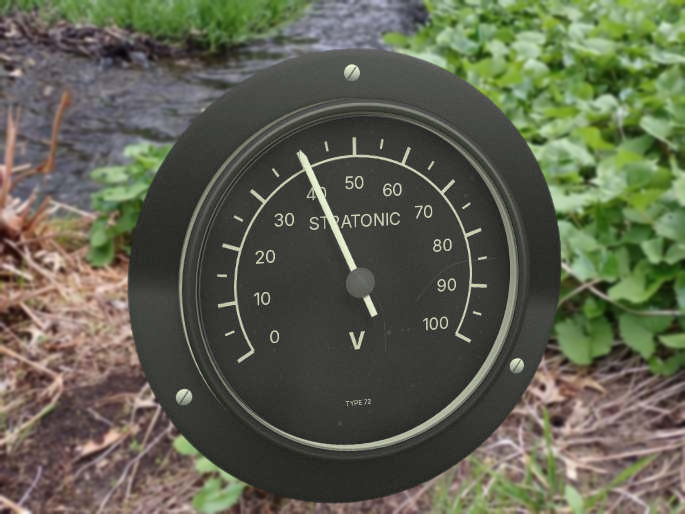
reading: V 40
